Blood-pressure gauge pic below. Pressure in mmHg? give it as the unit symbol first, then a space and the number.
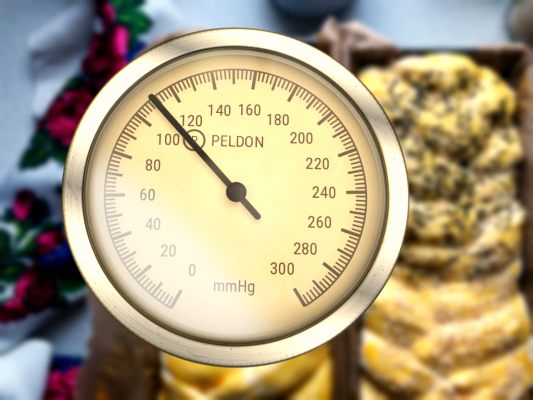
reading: mmHg 110
